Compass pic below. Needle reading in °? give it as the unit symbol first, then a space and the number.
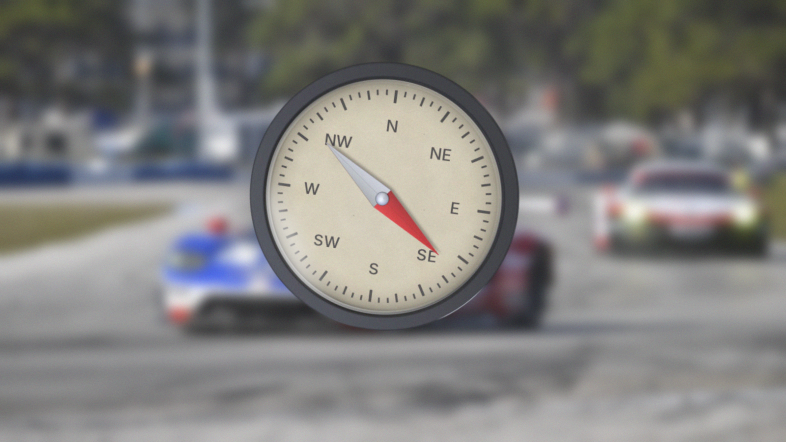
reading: ° 127.5
